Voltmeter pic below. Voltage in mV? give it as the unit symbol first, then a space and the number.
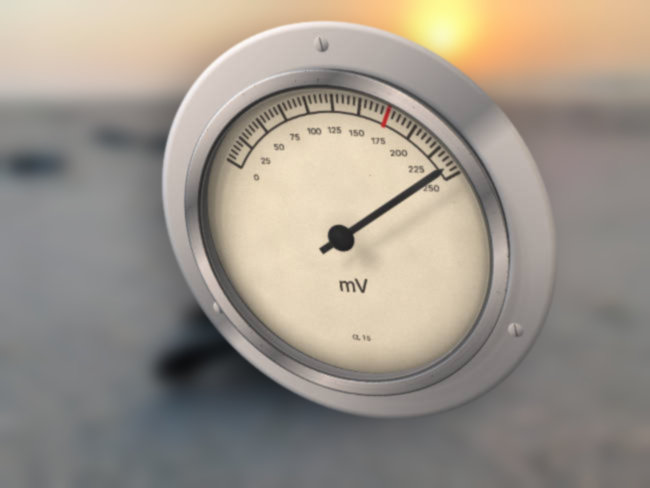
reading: mV 240
